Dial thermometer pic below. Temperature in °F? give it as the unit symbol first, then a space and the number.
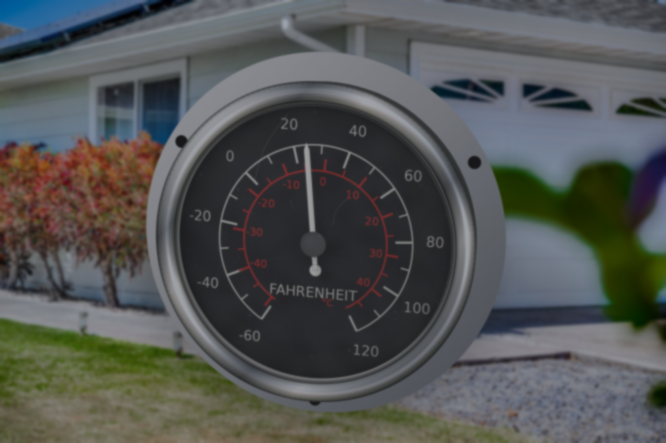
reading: °F 25
